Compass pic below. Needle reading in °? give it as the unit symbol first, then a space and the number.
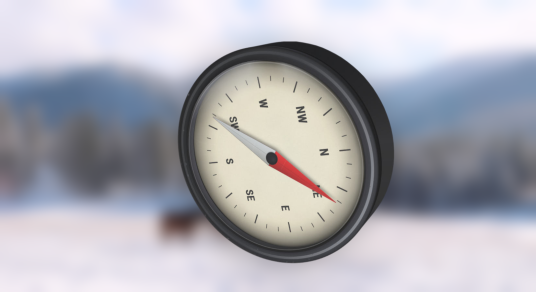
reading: ° 40
